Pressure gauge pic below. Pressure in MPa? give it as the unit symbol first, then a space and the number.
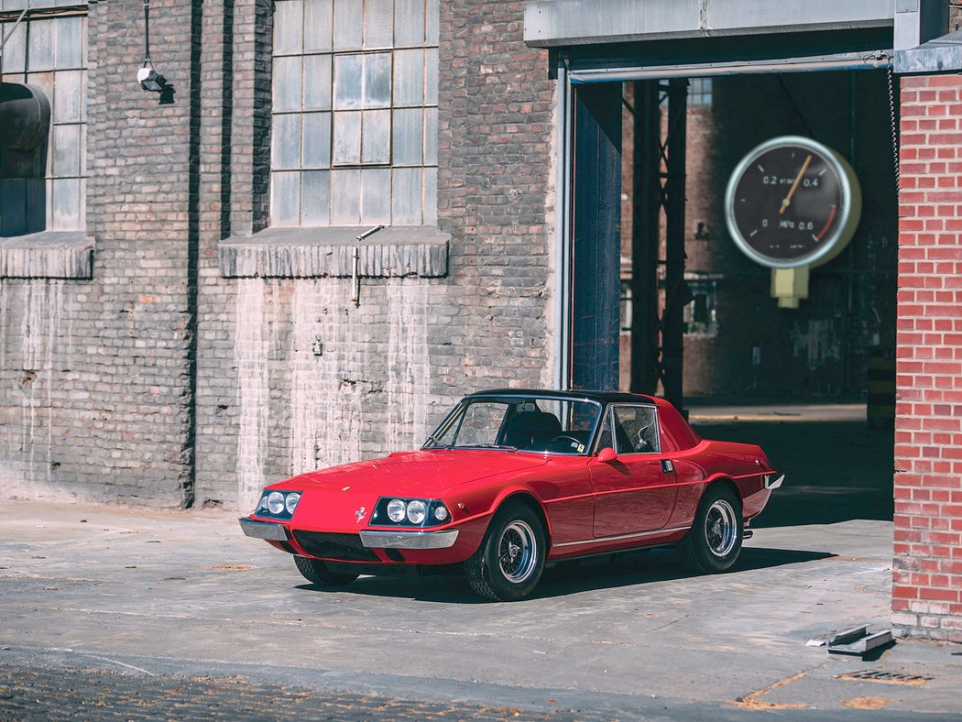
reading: MPa 0.35
